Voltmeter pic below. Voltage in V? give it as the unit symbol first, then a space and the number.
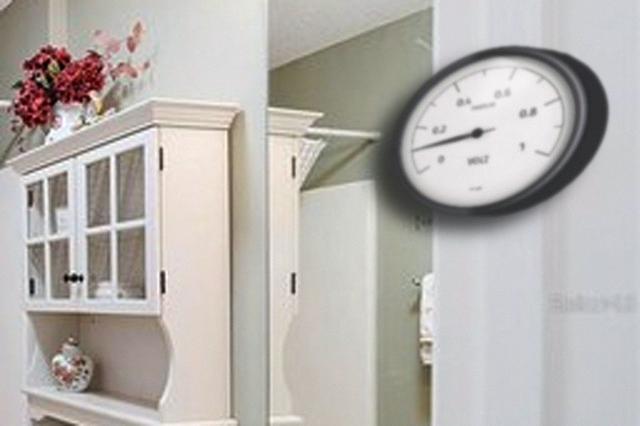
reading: V 0.1
